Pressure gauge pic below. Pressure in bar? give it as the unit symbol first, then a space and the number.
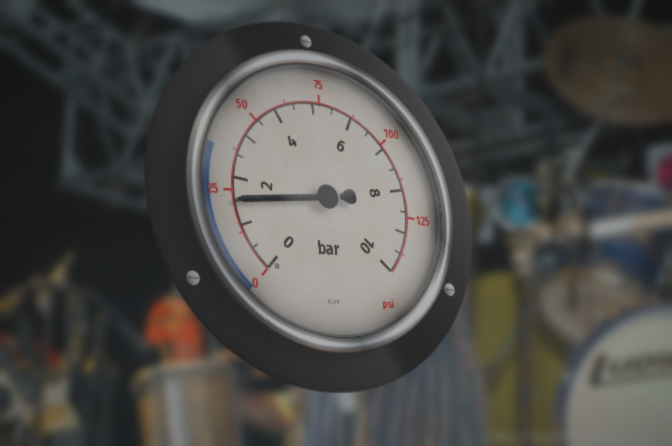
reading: bar 1.5
